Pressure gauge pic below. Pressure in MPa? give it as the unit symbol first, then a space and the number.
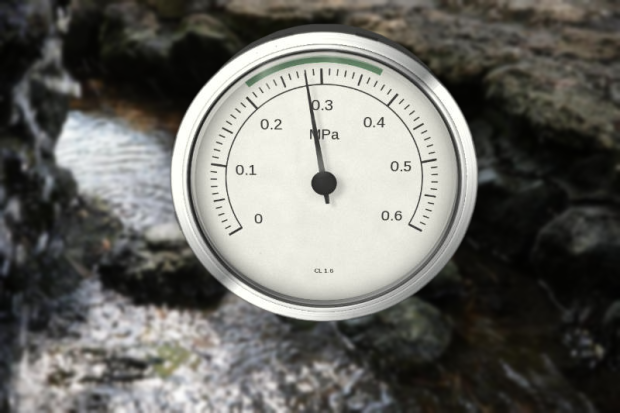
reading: MPa 0.28
